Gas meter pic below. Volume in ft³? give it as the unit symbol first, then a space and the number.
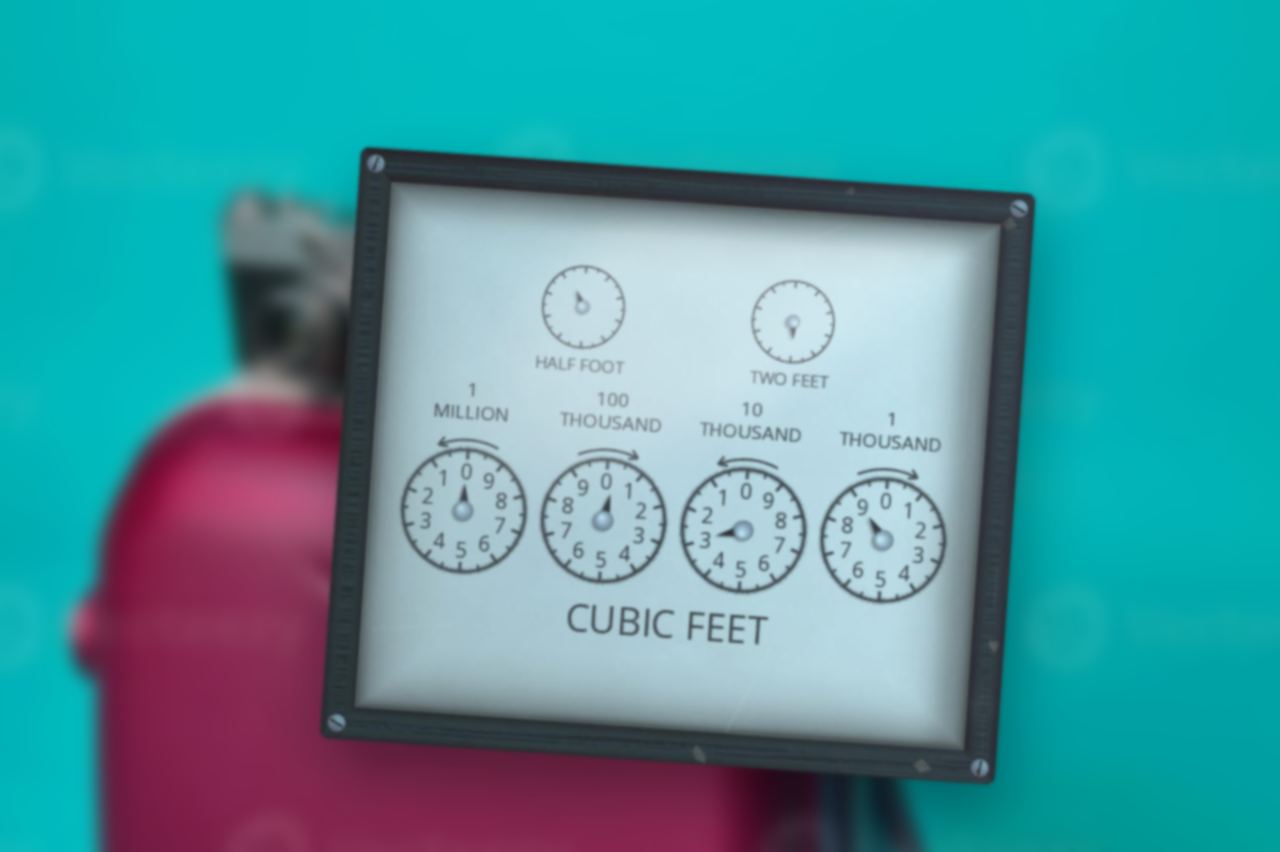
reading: ft³ 2900
